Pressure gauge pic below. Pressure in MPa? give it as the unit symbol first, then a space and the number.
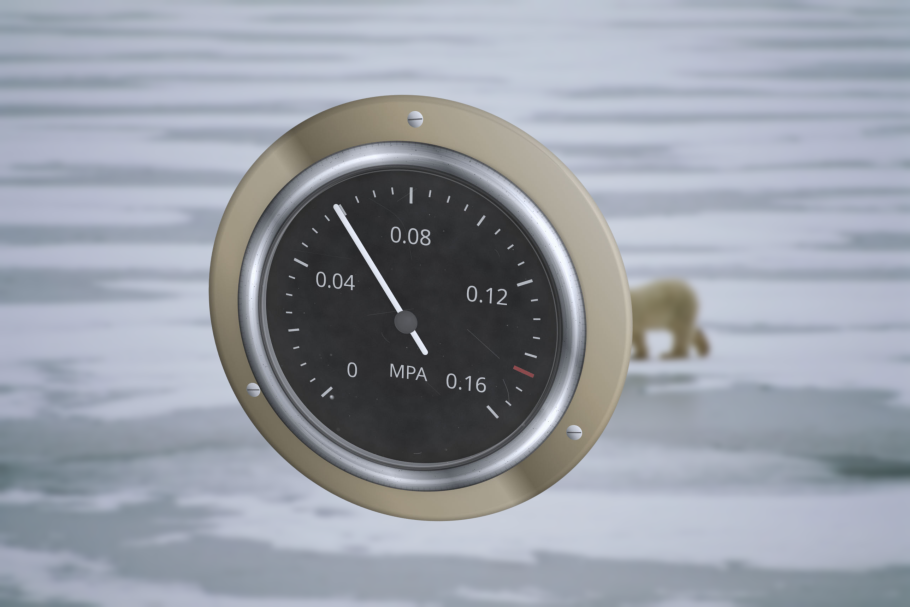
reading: MPa 0.06
